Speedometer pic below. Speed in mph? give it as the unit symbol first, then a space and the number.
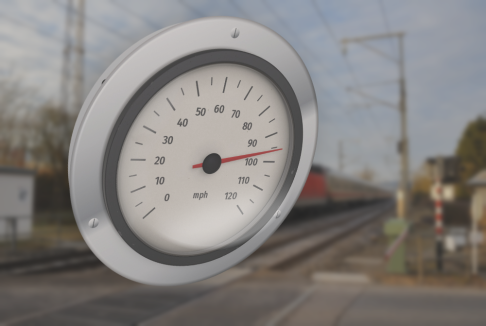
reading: mph 95
